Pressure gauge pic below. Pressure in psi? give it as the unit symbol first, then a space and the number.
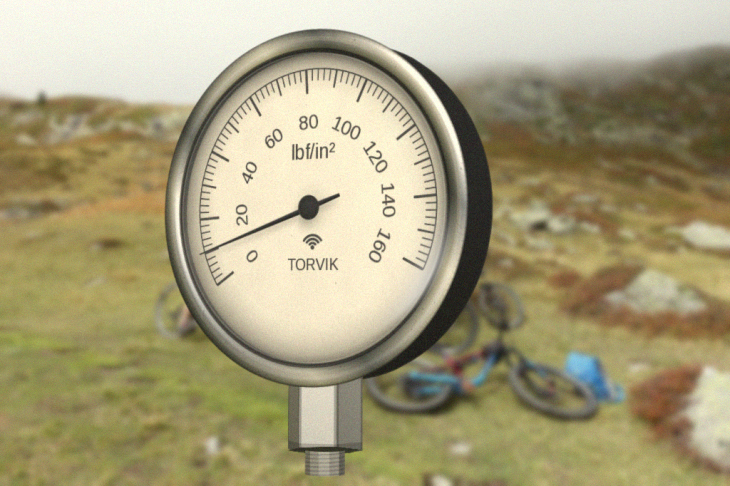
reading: psi 10
